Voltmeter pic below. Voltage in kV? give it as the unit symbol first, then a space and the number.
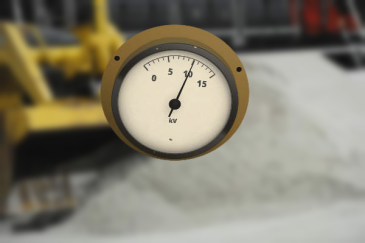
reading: kV 10
